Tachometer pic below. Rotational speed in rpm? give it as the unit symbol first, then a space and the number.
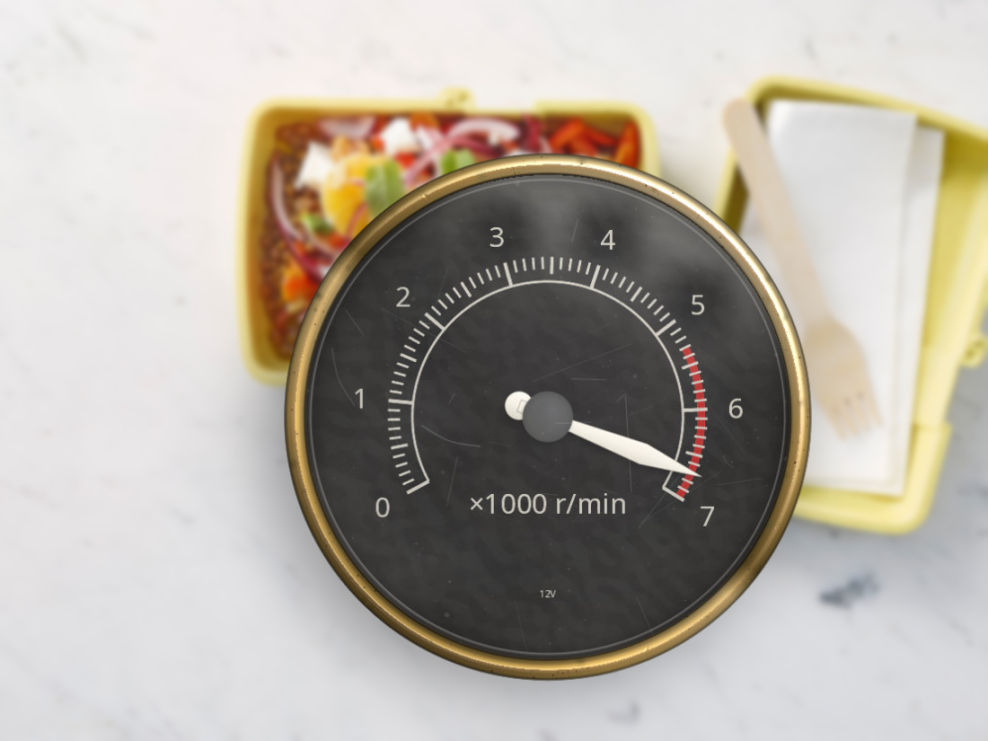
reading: rpm 6700
